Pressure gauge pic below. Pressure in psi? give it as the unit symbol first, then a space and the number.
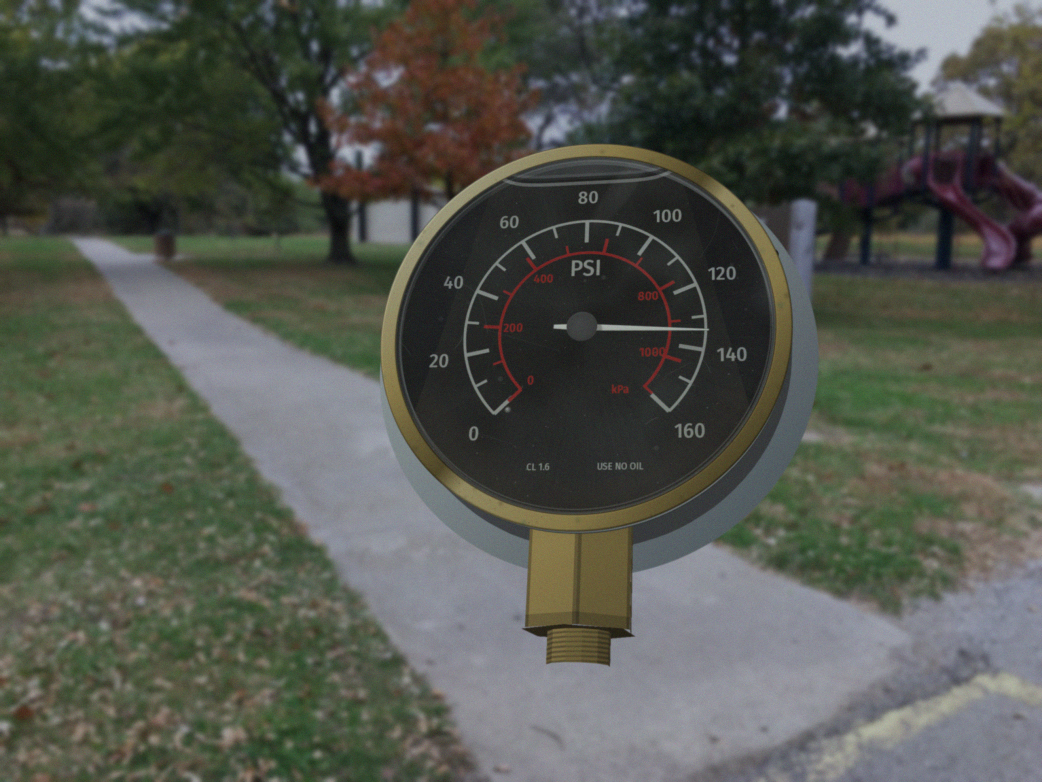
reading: psi 135
